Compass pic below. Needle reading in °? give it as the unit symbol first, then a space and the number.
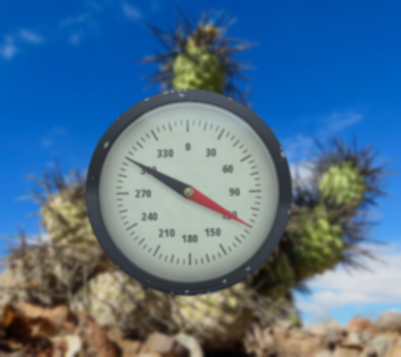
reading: ° 120
